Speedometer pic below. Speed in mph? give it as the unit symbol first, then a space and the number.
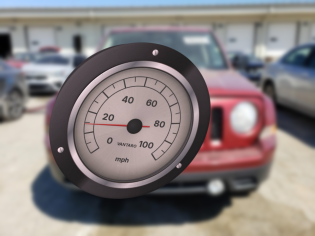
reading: mph 15
